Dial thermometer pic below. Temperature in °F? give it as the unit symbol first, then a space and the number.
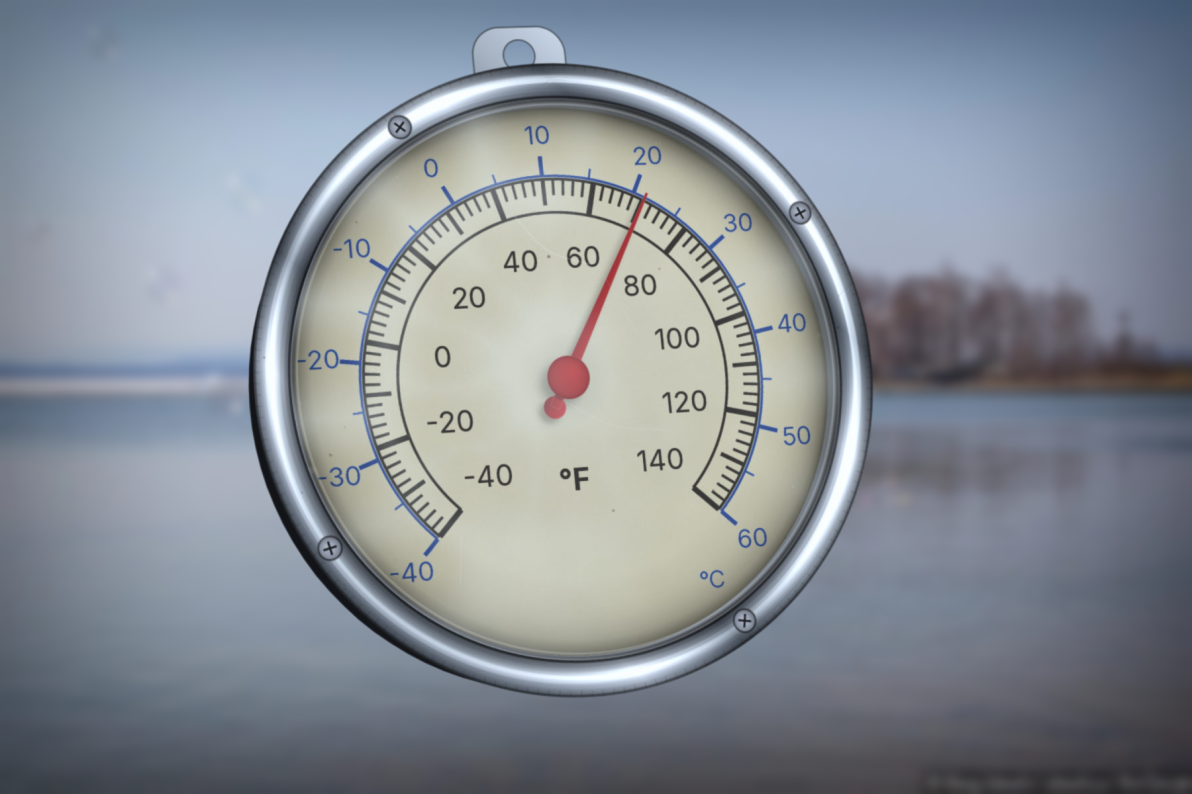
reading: °F 70
